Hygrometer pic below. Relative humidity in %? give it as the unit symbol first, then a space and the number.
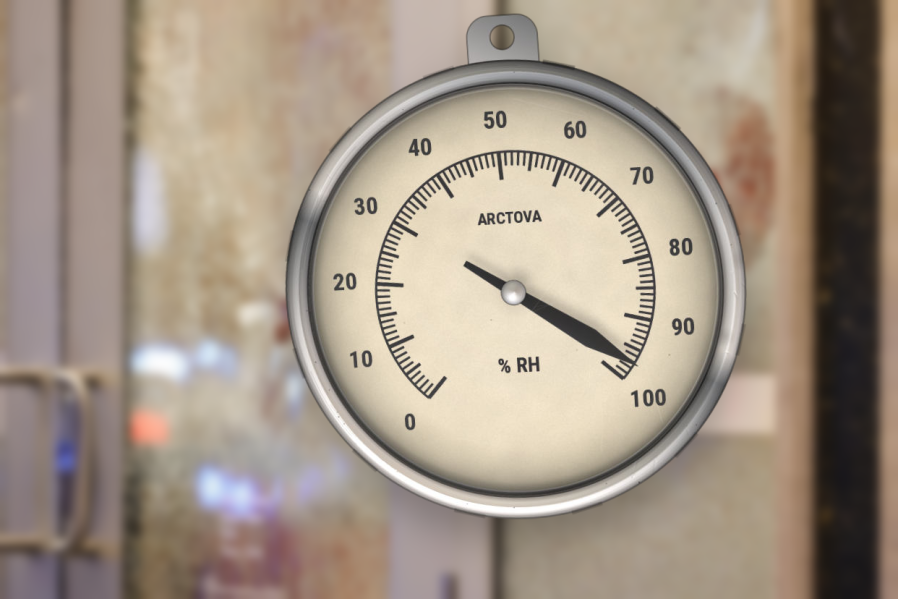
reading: % 97
